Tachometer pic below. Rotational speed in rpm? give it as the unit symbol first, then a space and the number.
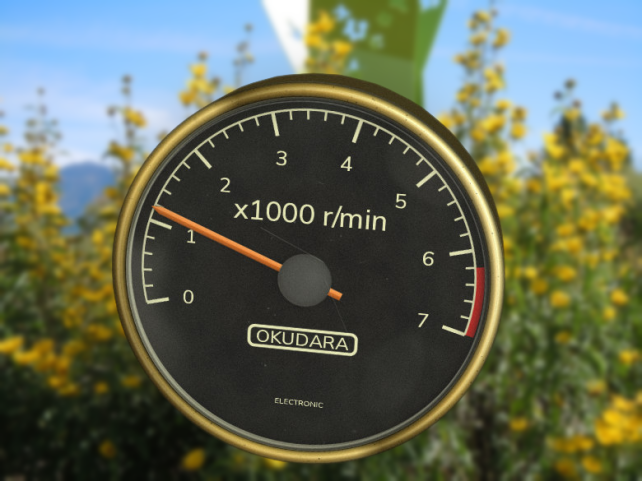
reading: rpm 1200
